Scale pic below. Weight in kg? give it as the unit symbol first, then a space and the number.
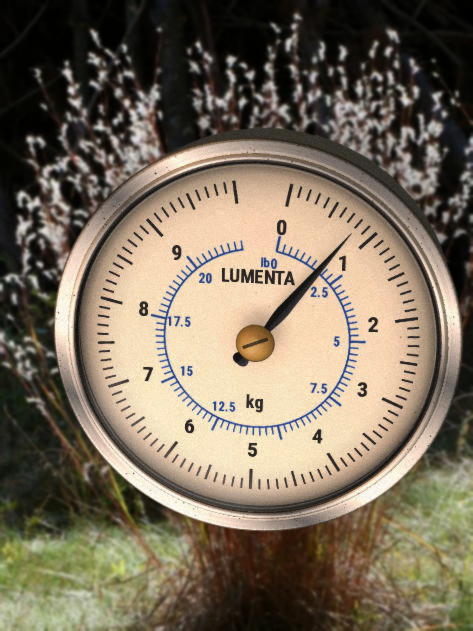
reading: kg 0.8
